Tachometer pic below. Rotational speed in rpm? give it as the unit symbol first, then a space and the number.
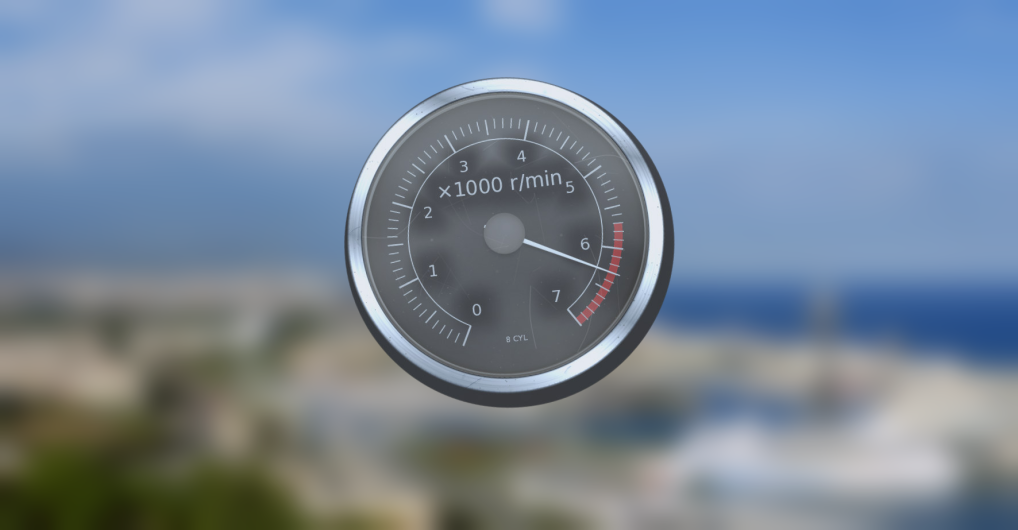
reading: rpm 6300
